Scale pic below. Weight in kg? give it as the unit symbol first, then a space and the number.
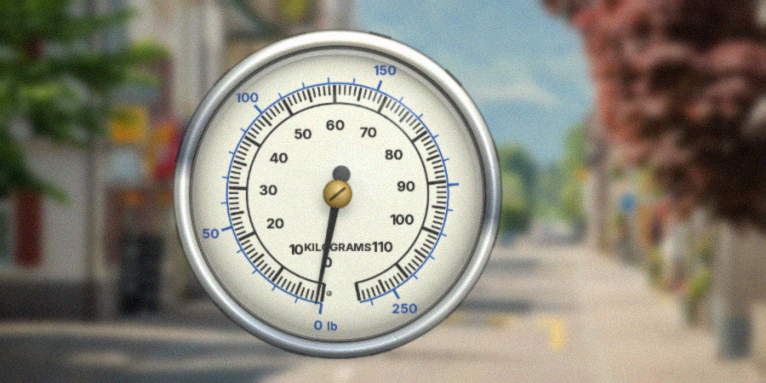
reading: kg 1
